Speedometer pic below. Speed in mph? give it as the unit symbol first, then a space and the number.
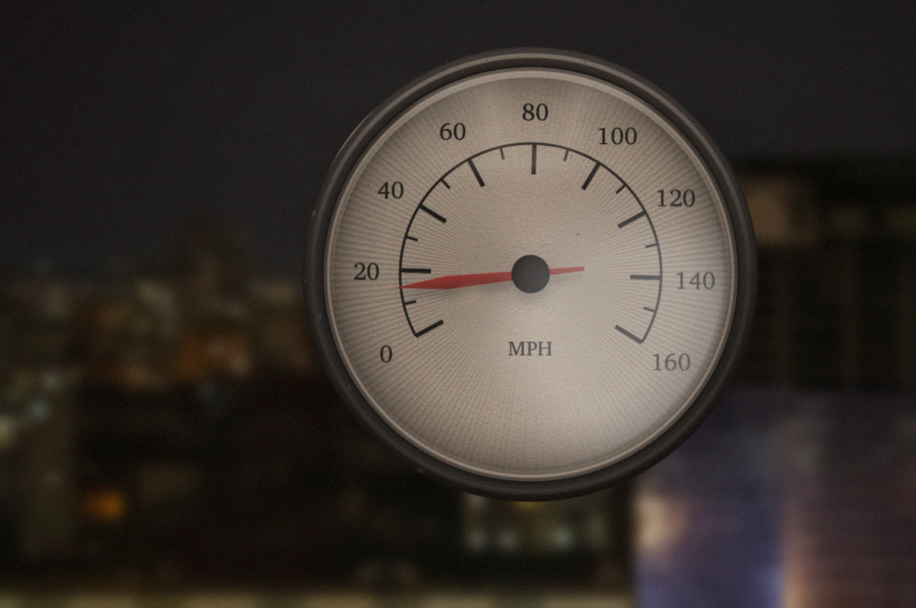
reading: mph 15
